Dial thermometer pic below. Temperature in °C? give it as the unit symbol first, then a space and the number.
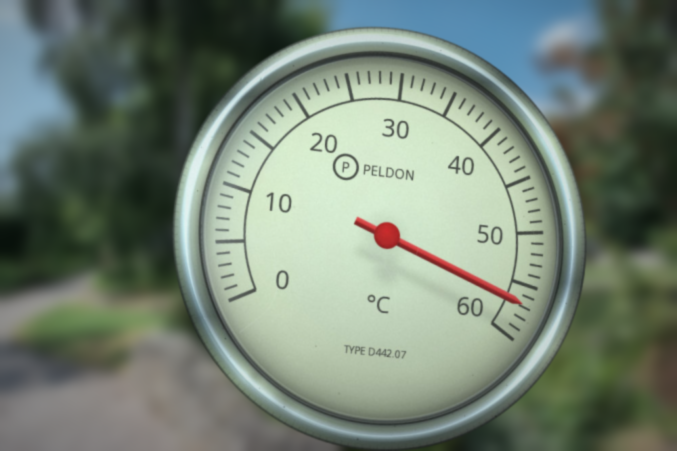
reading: °C 57
